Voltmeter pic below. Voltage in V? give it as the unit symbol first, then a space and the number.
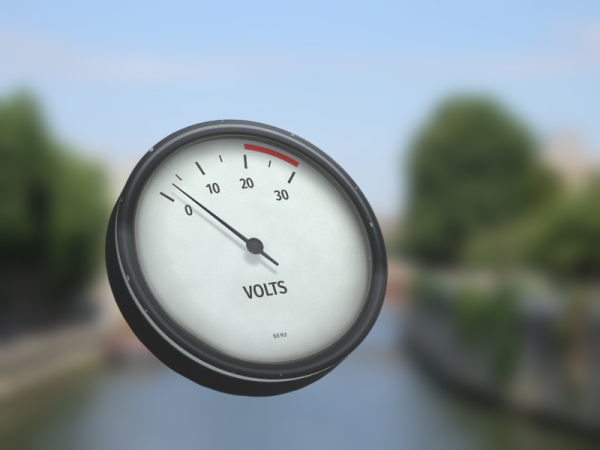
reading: V 2.5
